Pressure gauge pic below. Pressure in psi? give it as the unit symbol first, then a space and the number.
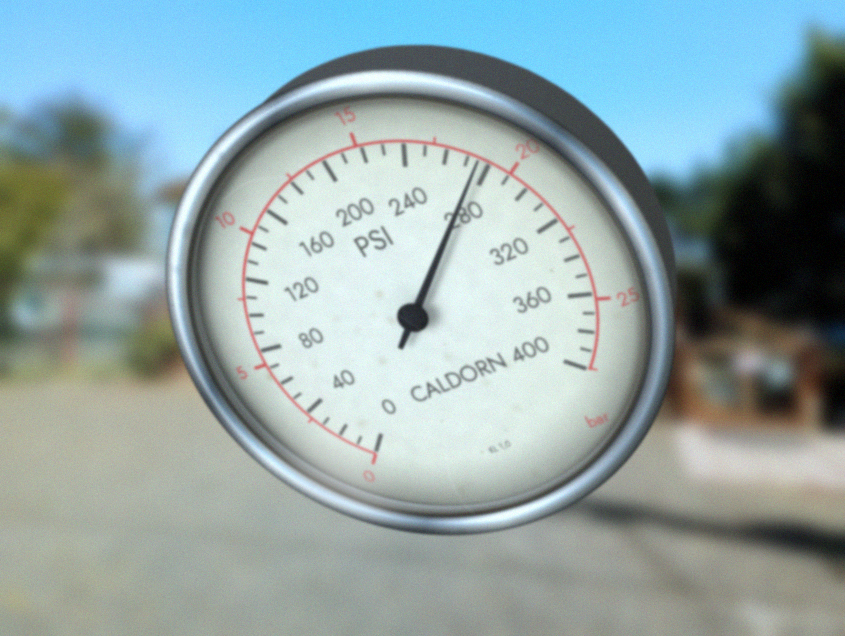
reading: psi 275
